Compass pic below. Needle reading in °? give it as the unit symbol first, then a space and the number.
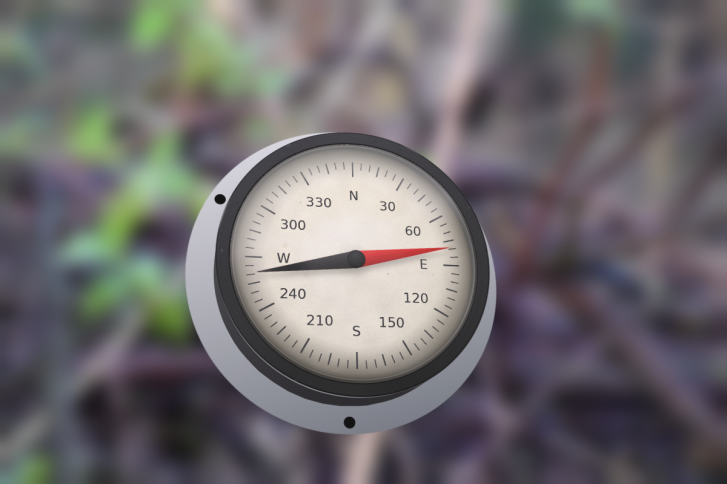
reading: ° 80
